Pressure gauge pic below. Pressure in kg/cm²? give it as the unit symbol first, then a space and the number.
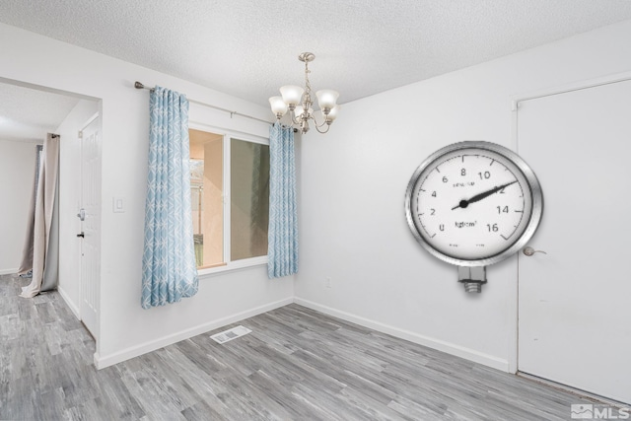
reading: kg/cm² 12
